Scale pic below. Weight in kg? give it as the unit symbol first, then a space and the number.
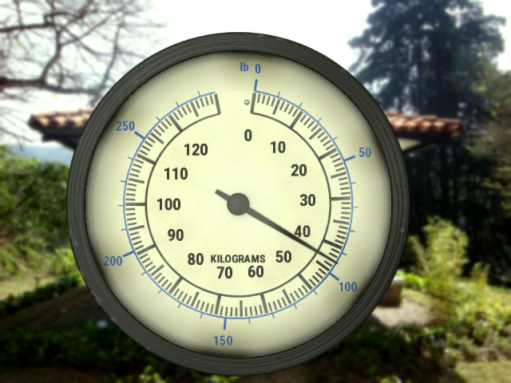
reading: kg 43
